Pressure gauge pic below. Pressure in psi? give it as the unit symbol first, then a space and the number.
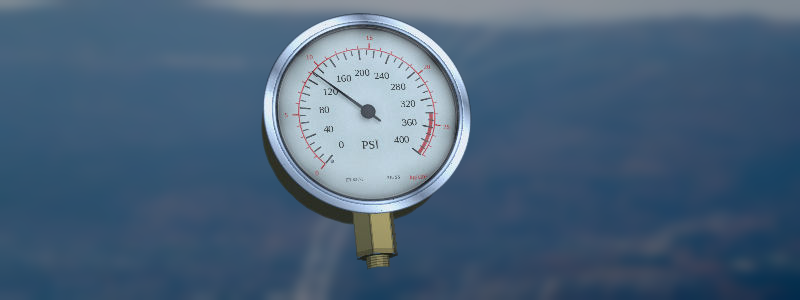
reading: psi 130
